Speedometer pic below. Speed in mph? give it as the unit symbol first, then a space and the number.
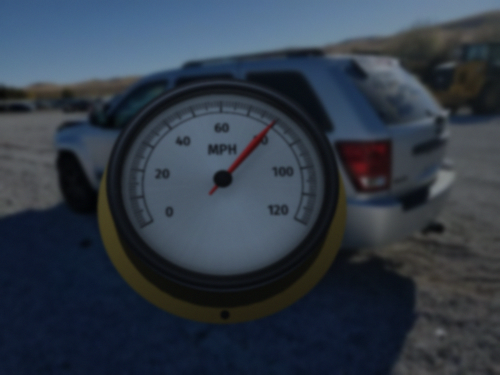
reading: mph 80
